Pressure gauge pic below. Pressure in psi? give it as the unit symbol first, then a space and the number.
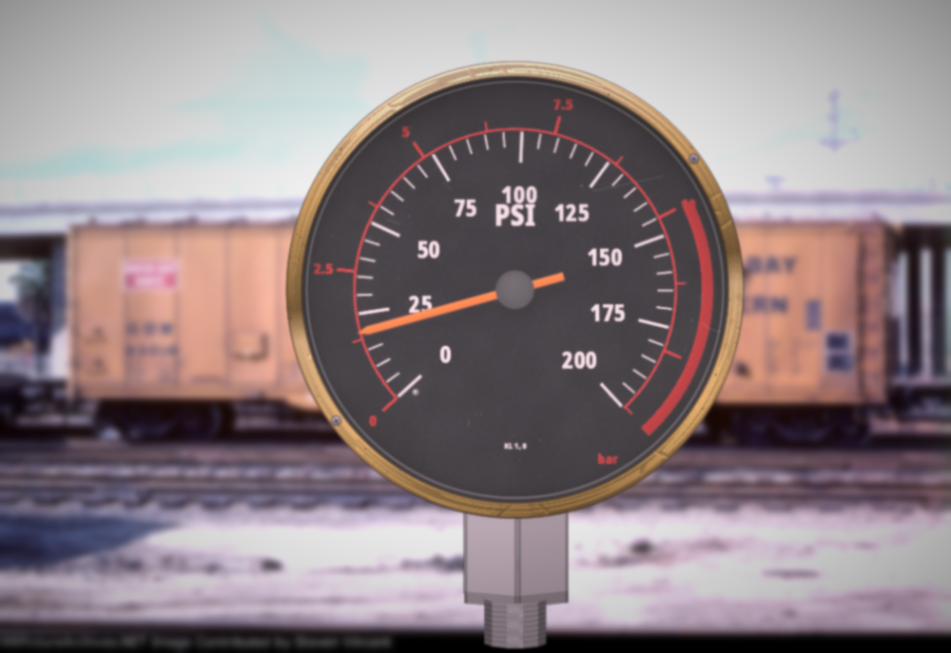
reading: psi 20
